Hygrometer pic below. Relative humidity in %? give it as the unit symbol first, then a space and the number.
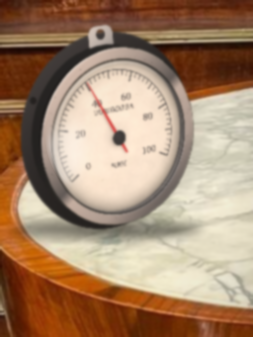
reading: % 40
